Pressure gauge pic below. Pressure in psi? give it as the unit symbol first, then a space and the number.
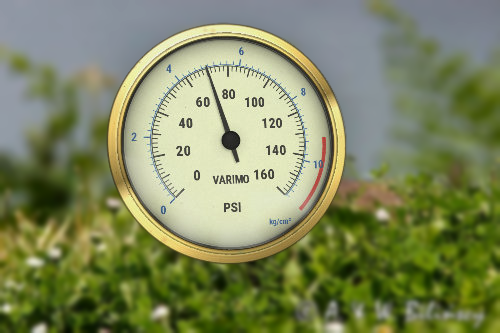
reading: psi 70
